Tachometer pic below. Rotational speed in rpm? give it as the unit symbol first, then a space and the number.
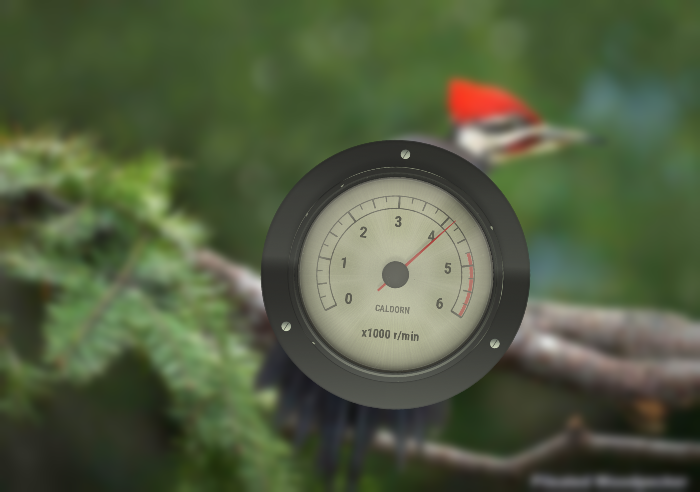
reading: rpm 4125
